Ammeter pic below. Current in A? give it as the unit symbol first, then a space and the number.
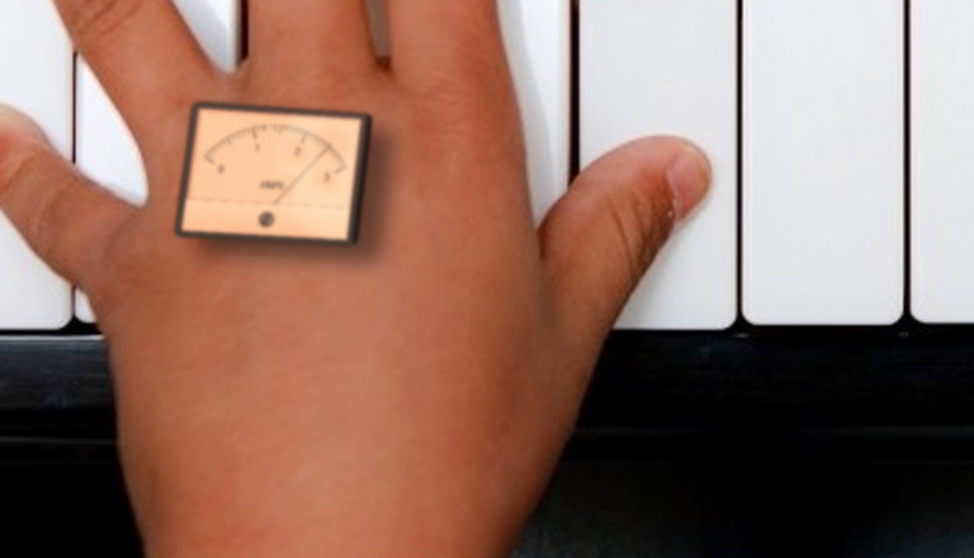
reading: A 2.5
